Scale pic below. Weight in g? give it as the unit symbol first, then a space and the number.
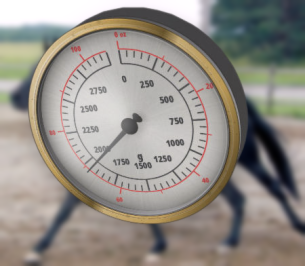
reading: g 1950
